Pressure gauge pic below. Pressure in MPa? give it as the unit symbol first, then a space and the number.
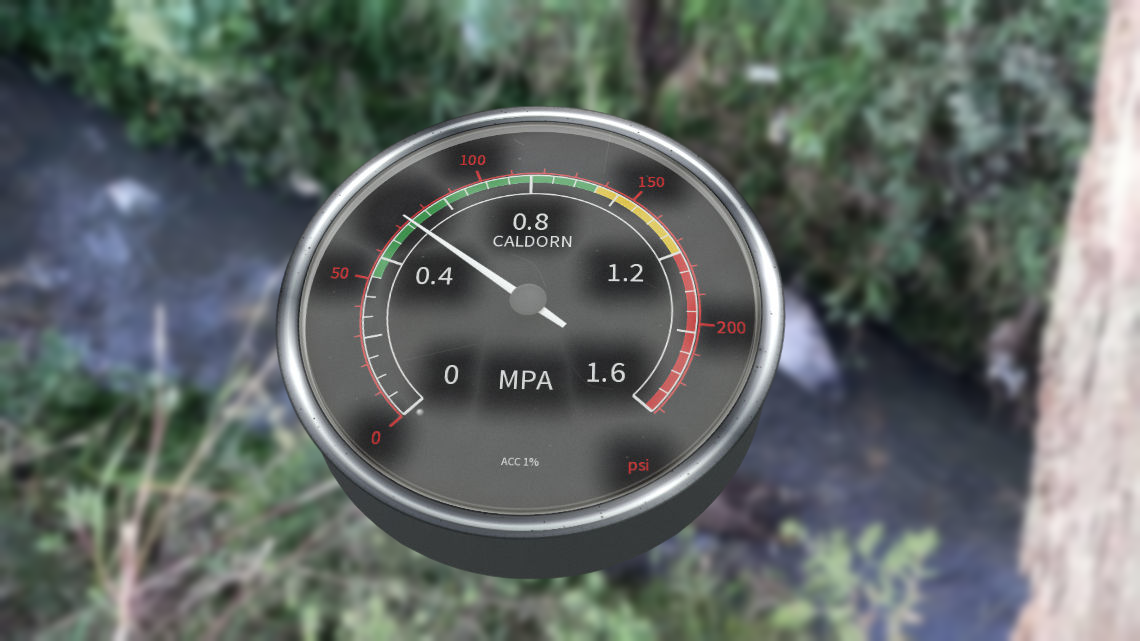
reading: MPa 0.5
